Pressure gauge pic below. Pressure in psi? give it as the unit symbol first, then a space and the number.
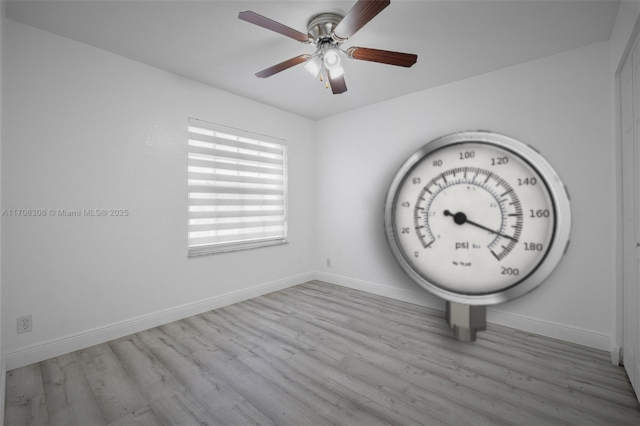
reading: psi 180
